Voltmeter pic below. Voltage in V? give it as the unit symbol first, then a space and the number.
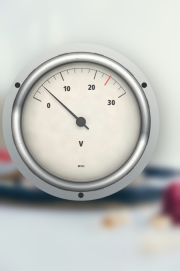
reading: V 4
